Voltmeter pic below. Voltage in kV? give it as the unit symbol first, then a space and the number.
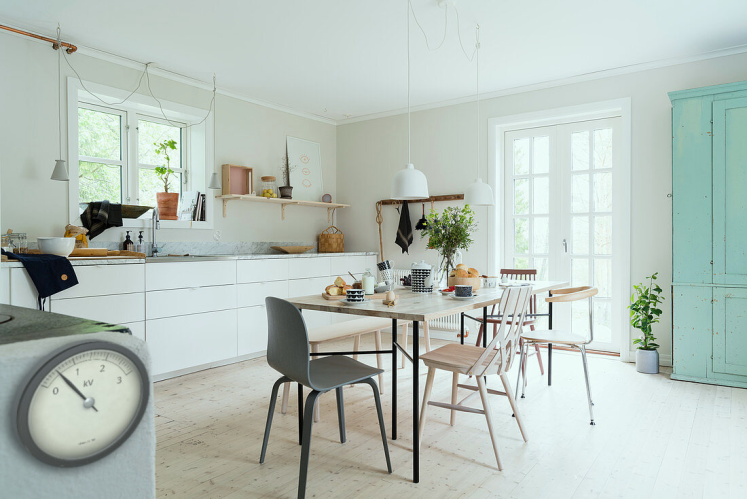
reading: kV 0.5
